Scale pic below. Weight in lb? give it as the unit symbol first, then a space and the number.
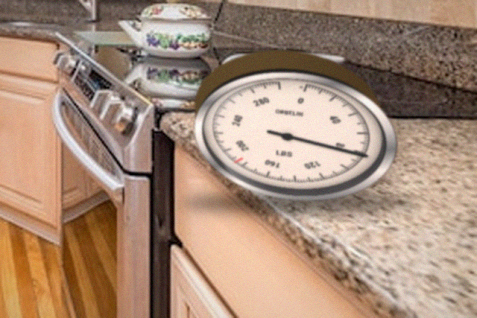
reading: lb 80
